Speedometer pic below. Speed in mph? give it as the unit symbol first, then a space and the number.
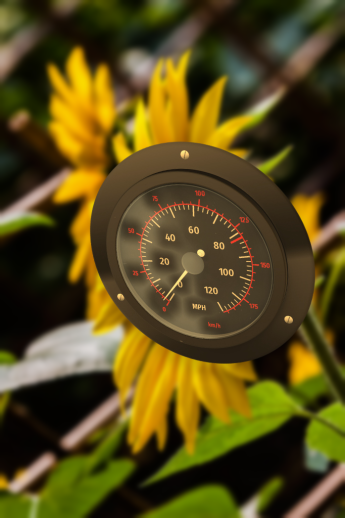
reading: mph 2
